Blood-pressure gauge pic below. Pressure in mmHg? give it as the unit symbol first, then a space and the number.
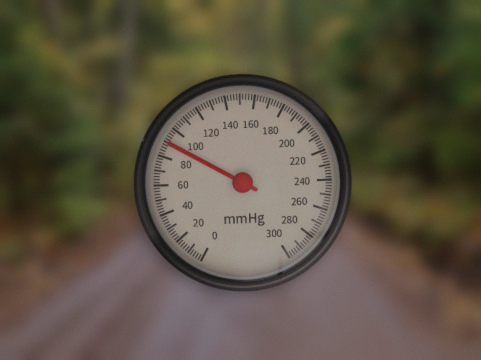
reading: mmHg 90
